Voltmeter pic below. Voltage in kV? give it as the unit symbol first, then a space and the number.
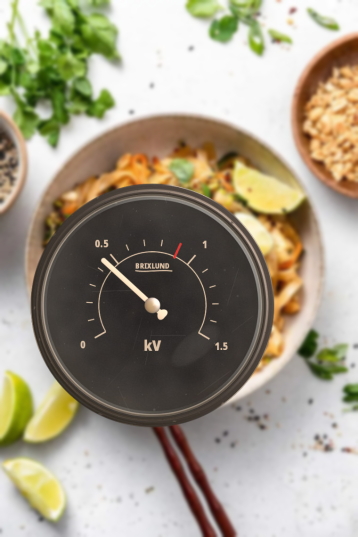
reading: kV 0.45
